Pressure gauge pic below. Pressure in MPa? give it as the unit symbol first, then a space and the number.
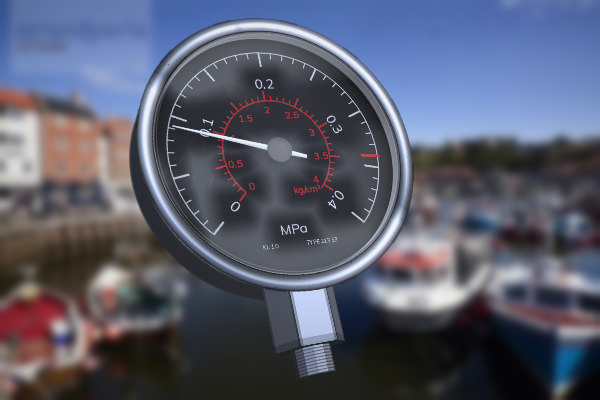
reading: MPa 0.09
